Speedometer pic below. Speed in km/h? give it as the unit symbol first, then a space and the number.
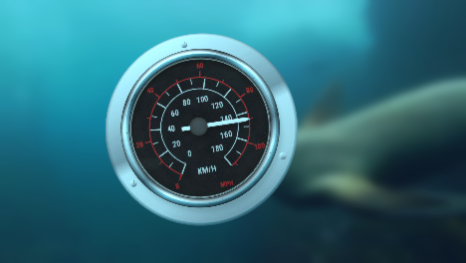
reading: km/h 145
